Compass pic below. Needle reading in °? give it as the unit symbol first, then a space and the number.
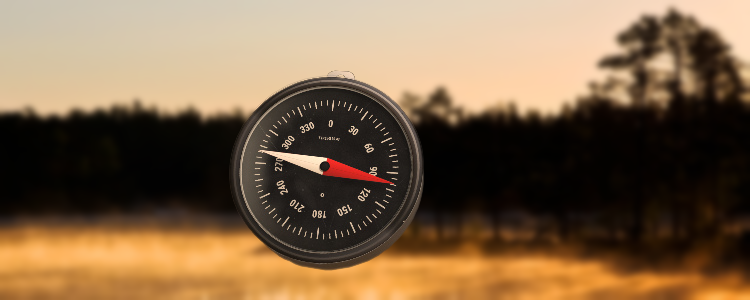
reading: ° 100
